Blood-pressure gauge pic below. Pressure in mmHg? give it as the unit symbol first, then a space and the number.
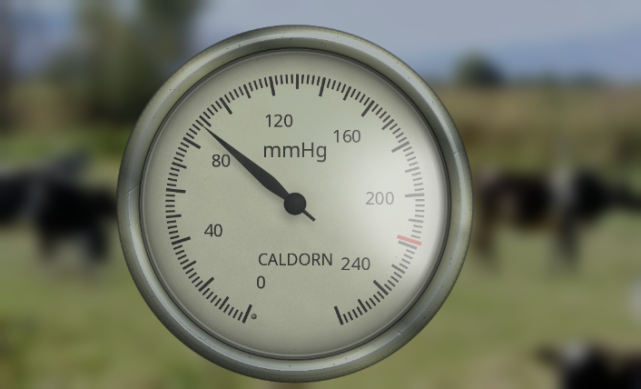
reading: mmHg 88
